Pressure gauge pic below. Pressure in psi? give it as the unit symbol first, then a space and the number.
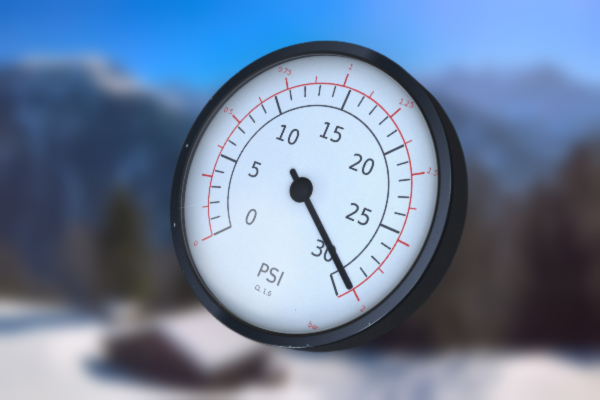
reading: psi 29
